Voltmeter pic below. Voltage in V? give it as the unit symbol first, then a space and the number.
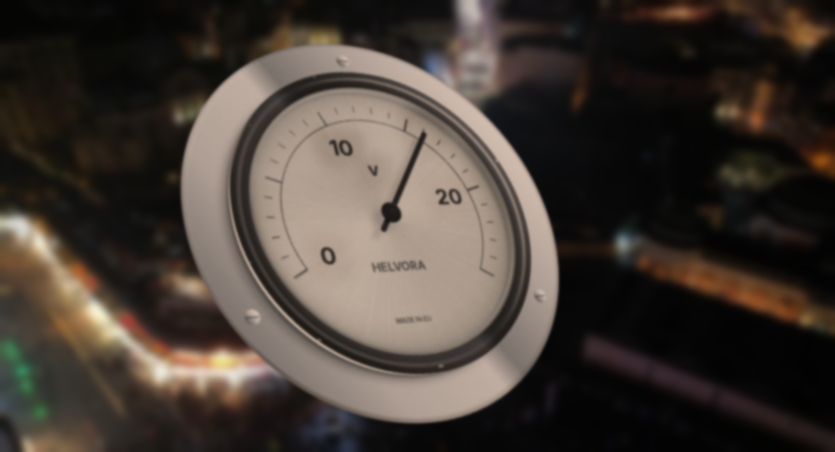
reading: V 16
